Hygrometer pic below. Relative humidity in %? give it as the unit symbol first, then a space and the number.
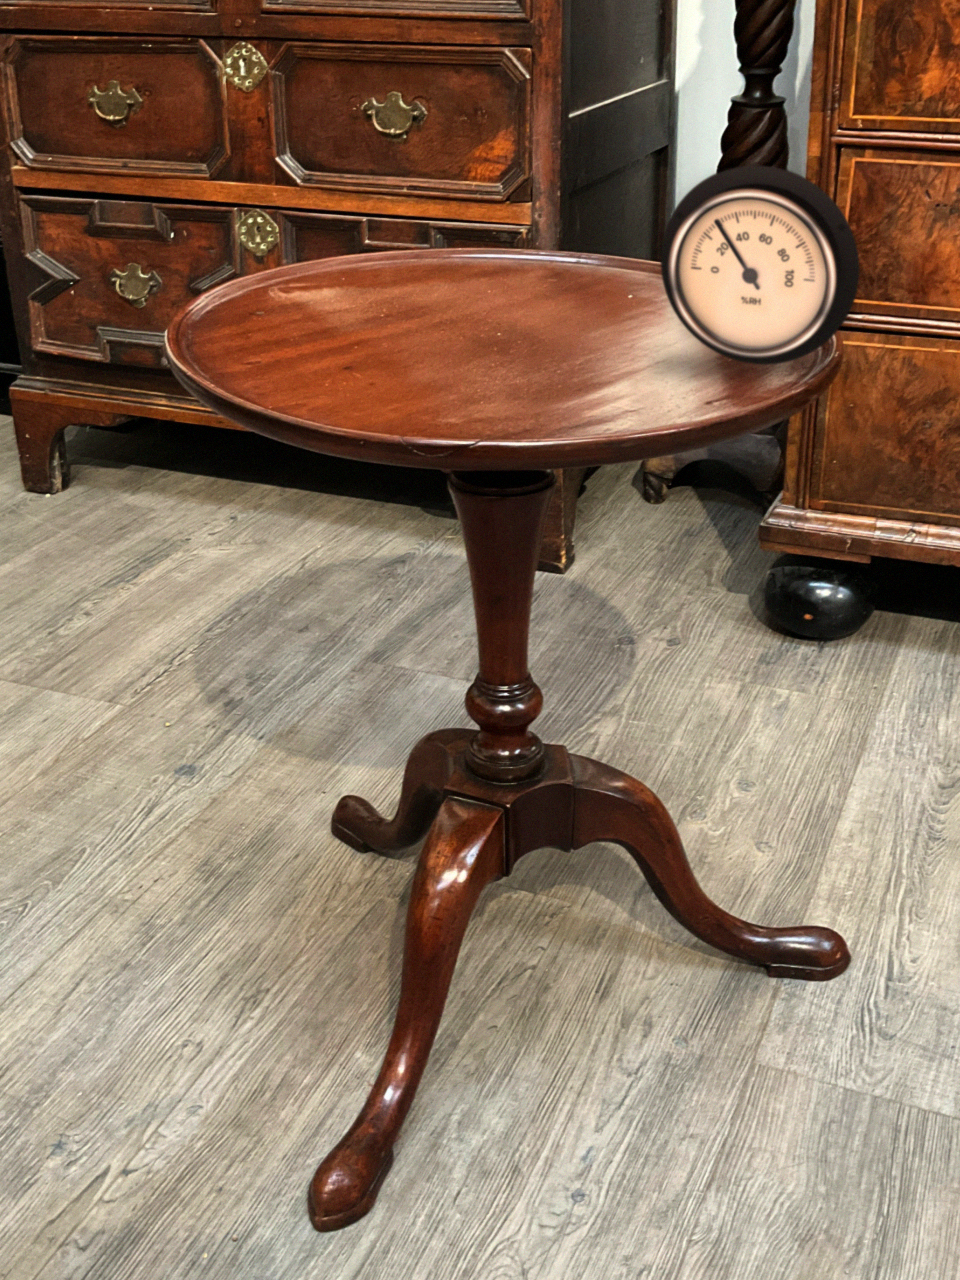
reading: % 30
